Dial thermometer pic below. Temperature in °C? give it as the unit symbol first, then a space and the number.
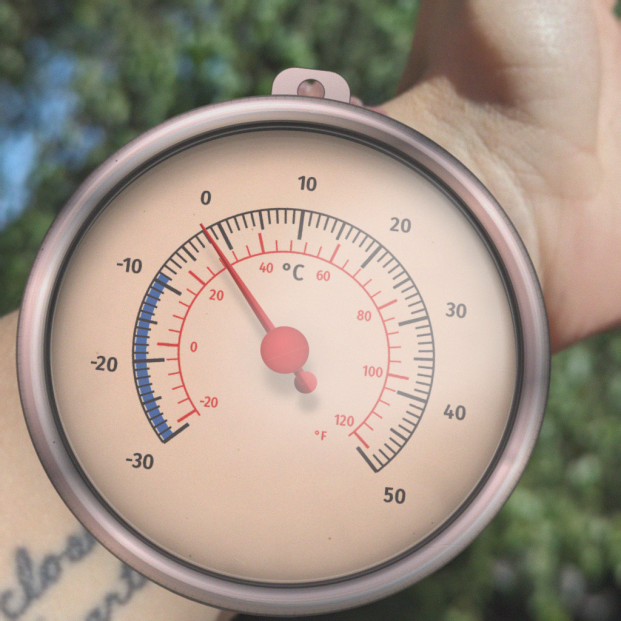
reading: °C -2
